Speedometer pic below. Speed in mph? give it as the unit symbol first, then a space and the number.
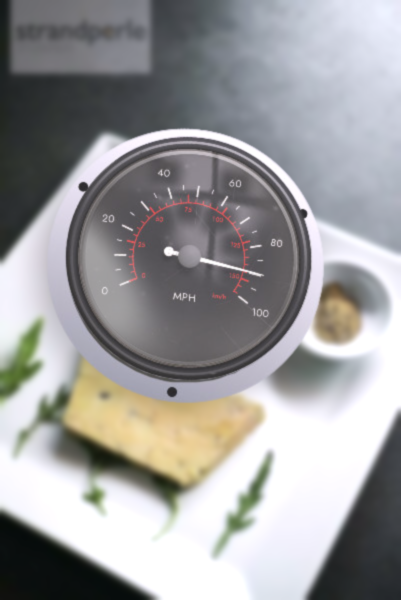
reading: mph 90
